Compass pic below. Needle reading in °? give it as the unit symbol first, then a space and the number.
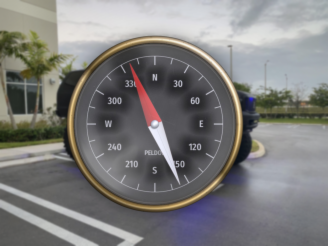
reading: ° 337.5
